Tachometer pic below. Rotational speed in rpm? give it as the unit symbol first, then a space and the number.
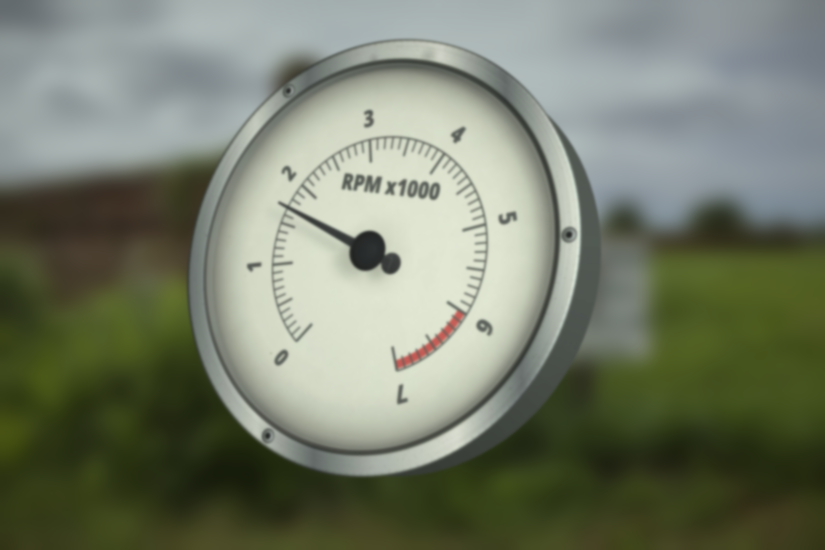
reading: rpm 1700
